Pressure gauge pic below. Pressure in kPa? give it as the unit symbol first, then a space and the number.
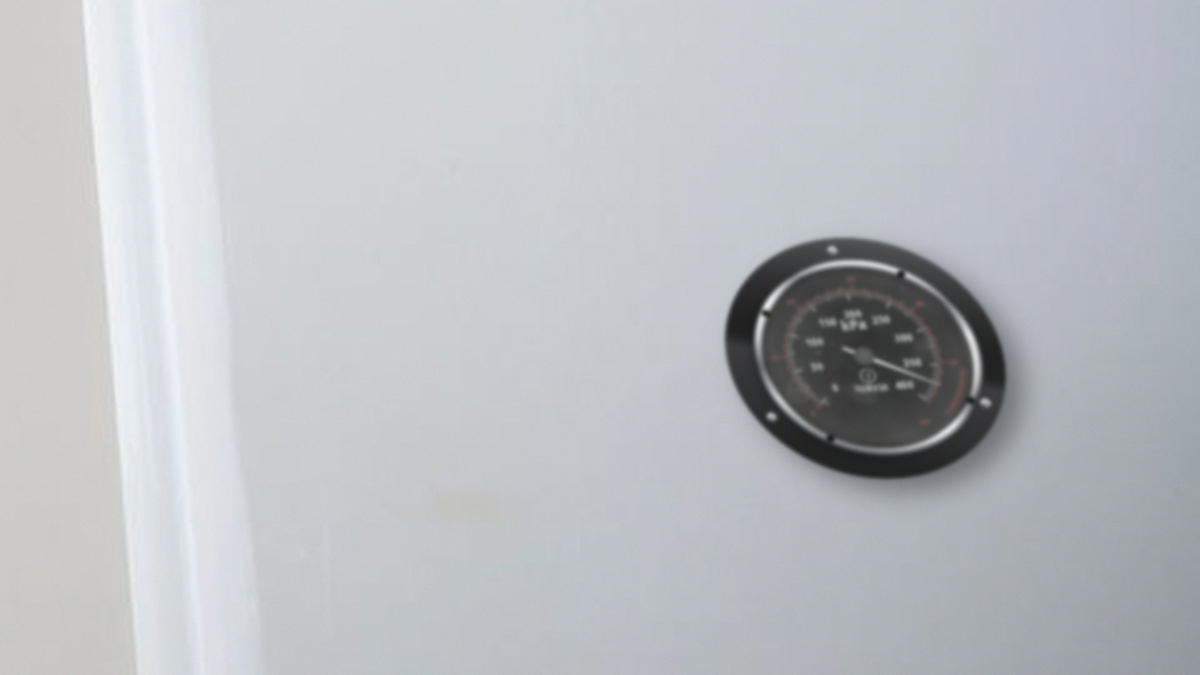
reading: kPa 375
